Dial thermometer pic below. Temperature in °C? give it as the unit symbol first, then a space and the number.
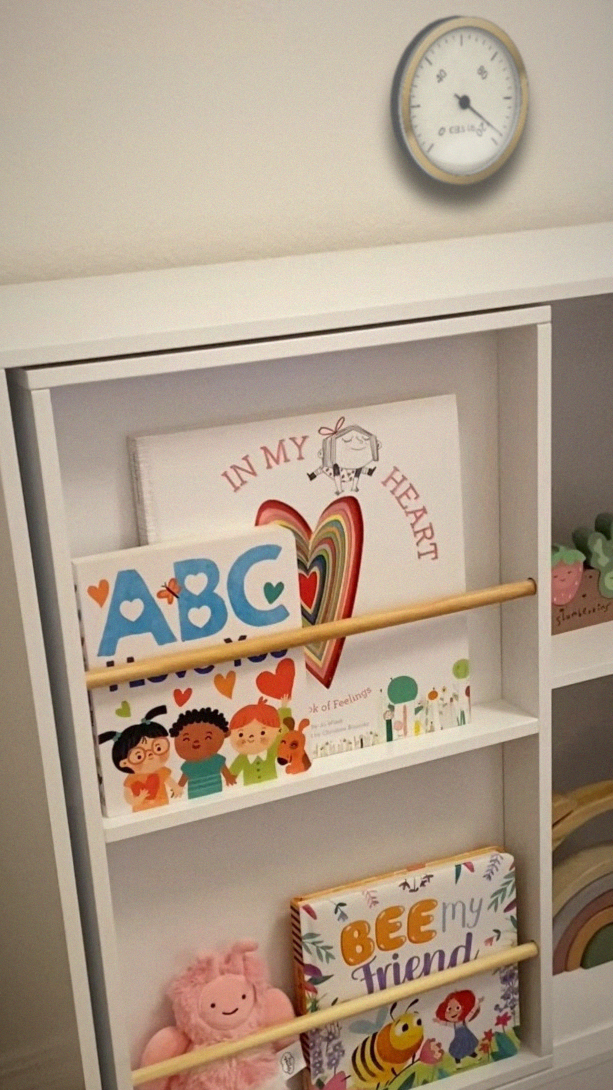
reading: °C 116
